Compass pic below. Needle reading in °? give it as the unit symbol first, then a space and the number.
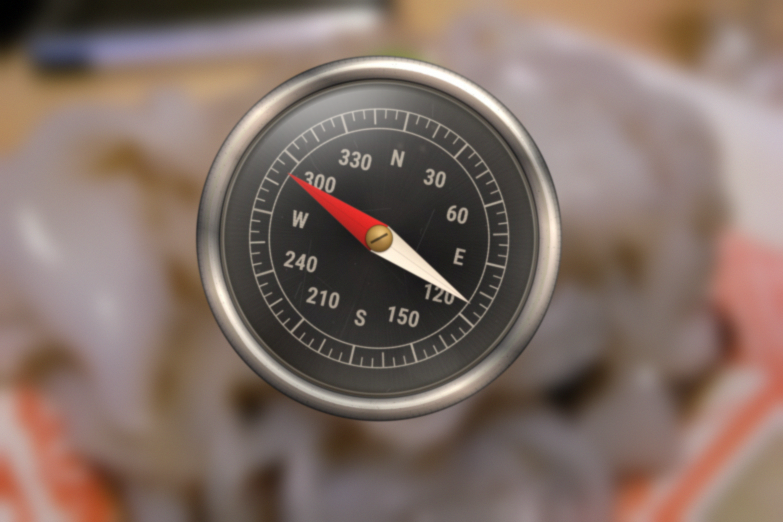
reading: ° 292.5
